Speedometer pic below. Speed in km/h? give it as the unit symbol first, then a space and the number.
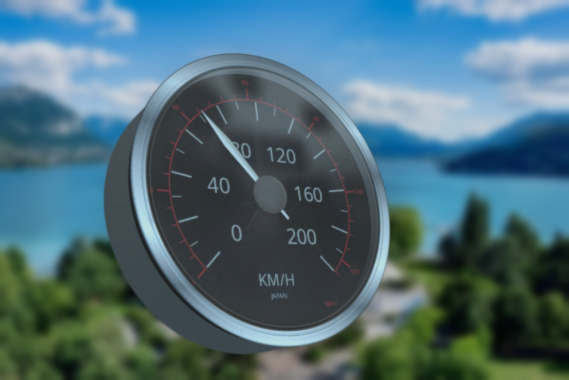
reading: km/h 70
